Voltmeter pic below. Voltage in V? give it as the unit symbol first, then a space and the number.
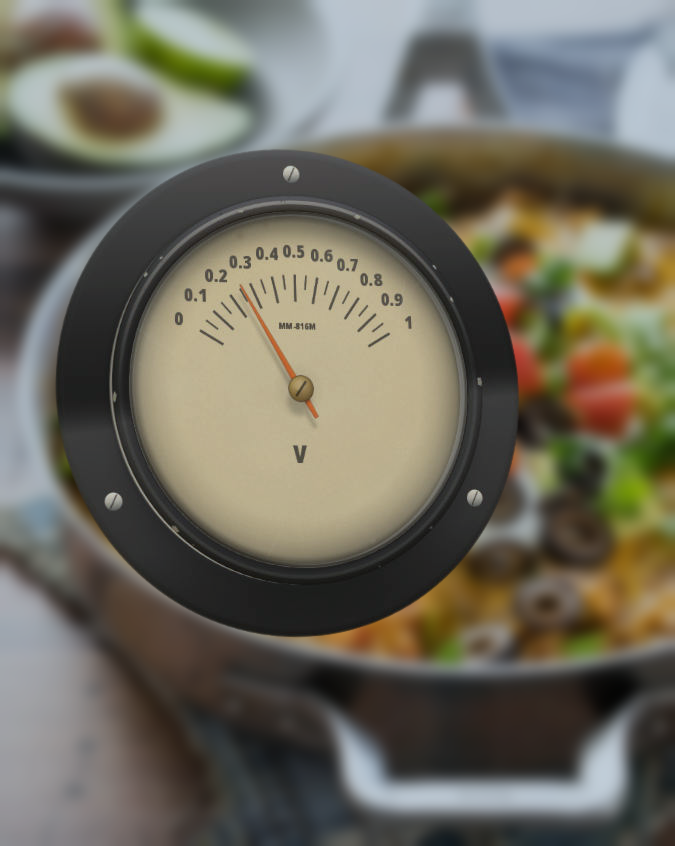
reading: V 0.25
